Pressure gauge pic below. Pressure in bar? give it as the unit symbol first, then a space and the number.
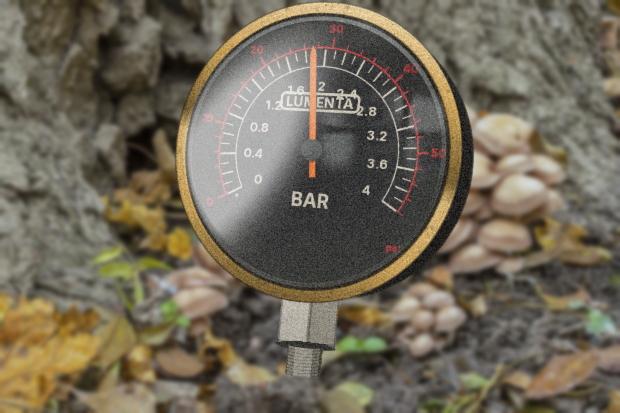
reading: bar 1.9
